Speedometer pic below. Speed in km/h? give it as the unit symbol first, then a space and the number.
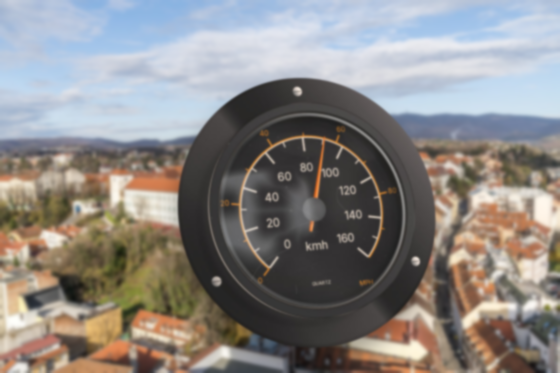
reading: km/h 90
